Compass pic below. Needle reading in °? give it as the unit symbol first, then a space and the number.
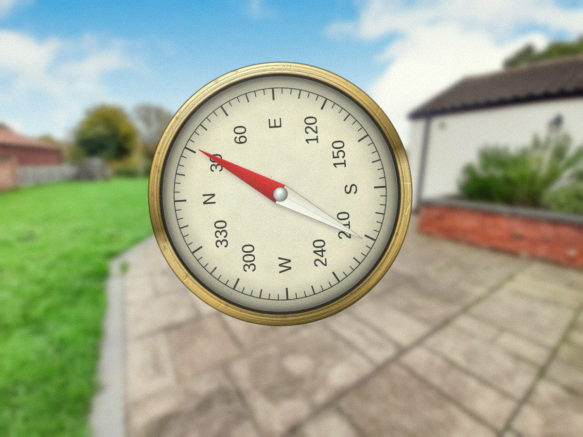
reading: ° 32.5
